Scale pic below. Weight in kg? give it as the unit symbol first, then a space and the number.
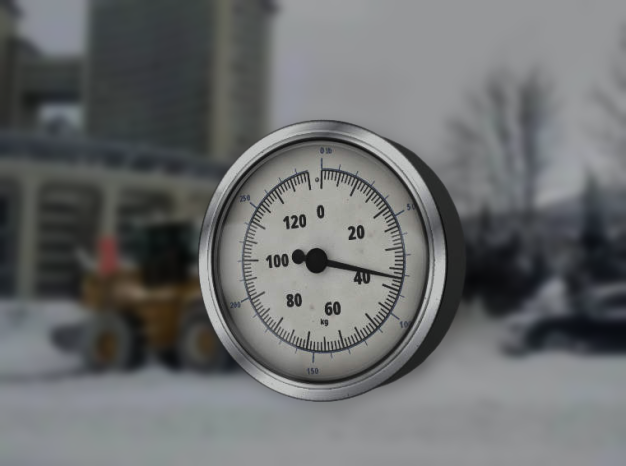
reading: kg 37
